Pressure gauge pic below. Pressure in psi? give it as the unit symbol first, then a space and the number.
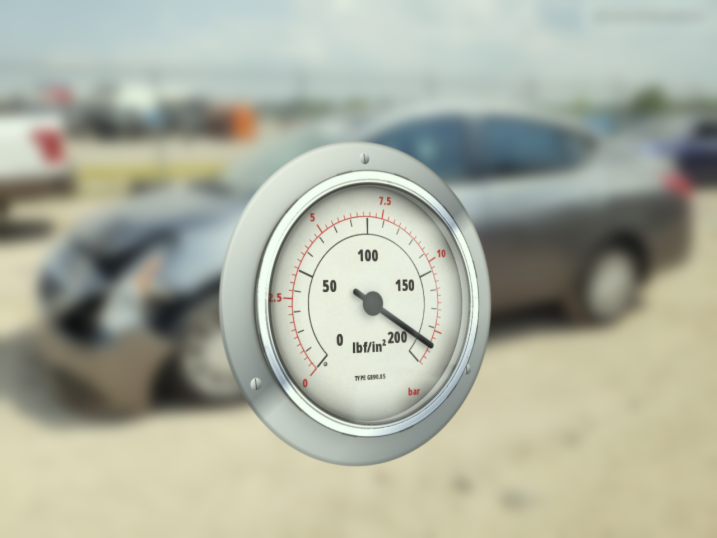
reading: psi 190
